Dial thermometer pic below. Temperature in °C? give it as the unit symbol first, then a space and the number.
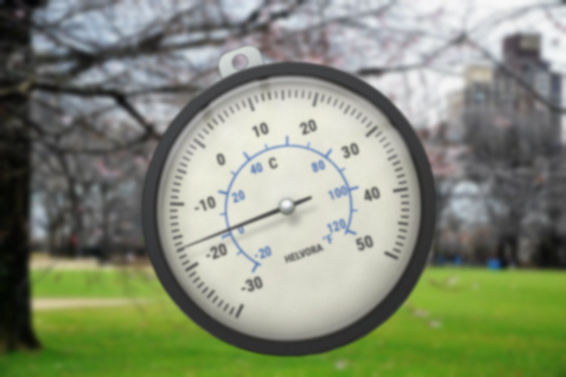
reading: °C -17
